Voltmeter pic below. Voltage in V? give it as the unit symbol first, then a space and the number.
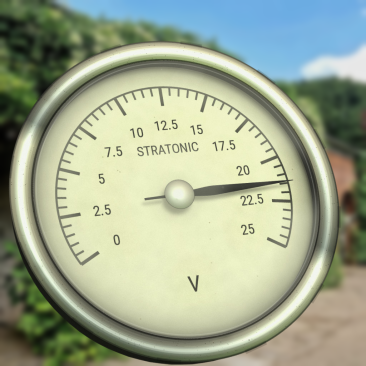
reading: V 21.5
